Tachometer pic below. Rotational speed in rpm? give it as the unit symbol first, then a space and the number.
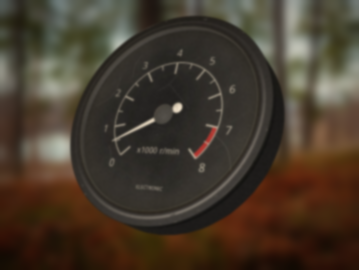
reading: rpm 500
